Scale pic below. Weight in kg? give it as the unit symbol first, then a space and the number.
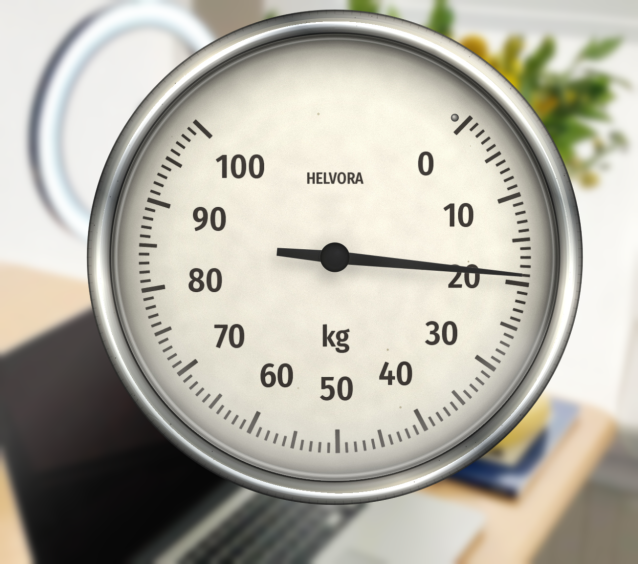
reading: kg 19
